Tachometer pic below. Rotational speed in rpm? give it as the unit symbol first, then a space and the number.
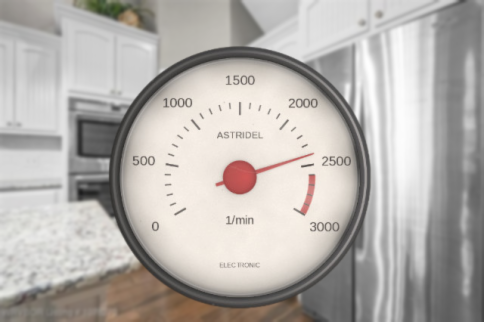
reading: rpm 2400
